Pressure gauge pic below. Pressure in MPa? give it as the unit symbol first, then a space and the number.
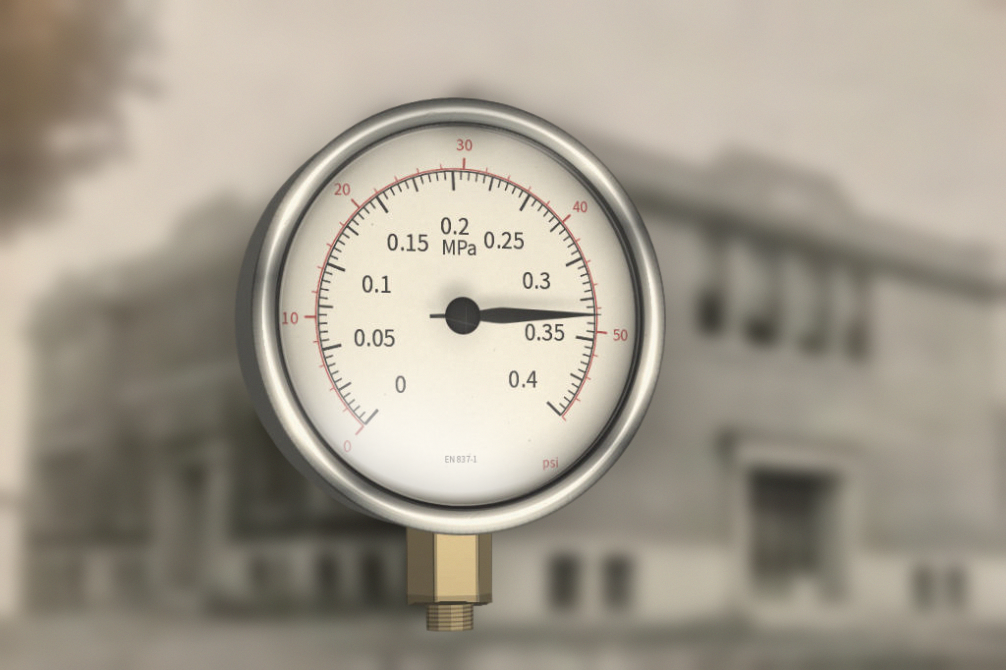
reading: MPa 0.335
